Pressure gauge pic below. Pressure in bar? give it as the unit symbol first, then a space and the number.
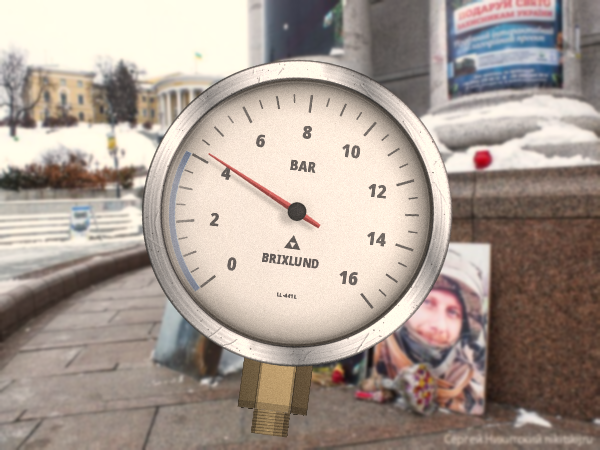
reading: bar 4.25
